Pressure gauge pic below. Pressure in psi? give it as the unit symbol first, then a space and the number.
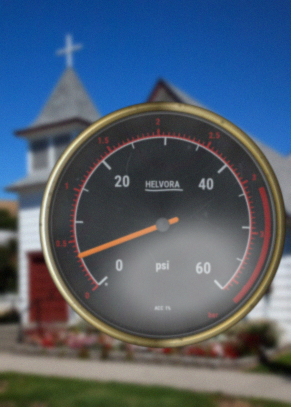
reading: psi 5
